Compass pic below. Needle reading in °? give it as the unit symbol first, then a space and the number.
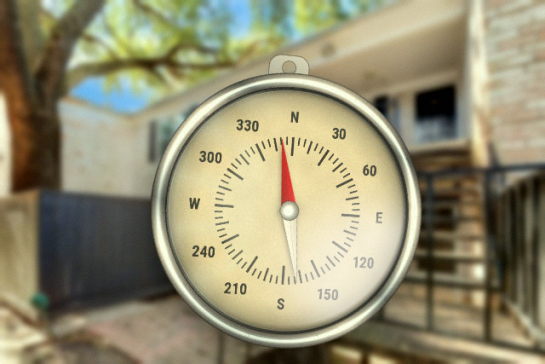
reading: ° 350
